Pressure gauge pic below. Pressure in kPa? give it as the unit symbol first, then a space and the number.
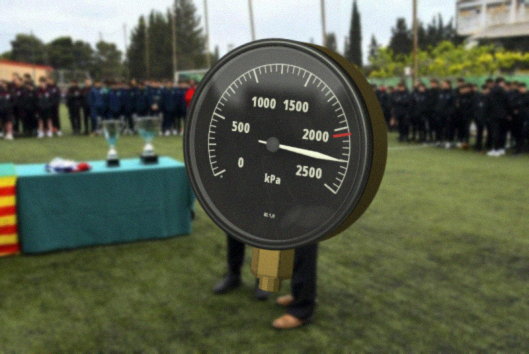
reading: kPa 2250
